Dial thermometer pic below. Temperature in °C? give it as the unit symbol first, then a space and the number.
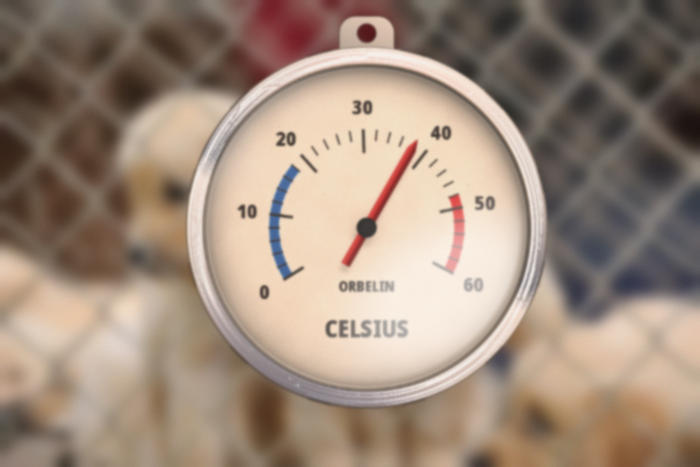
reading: °C 38
